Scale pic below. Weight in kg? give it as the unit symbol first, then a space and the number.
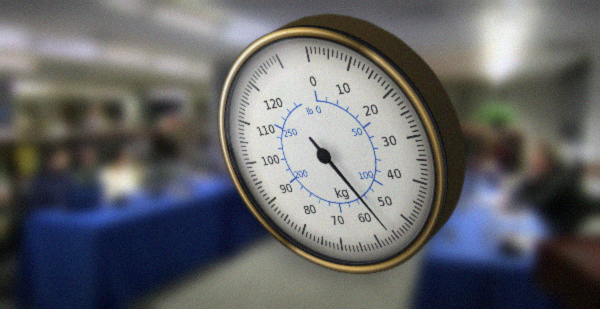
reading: kg 55
